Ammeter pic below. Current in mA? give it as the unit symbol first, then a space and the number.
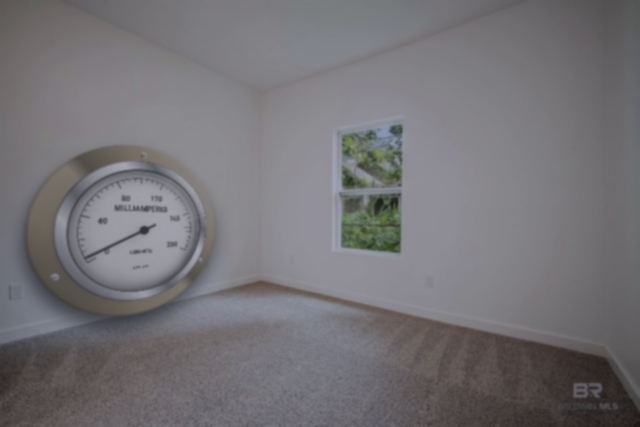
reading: mA 5
